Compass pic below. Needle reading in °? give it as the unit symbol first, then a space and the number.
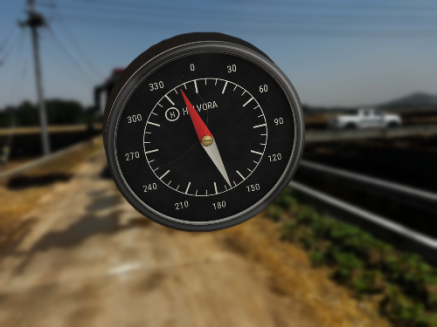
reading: ° 345
